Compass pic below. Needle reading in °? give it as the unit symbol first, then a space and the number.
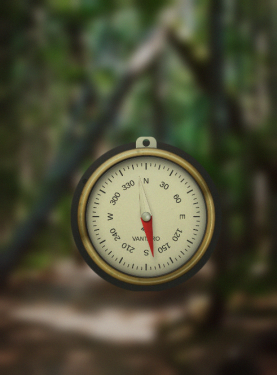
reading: ° 170
